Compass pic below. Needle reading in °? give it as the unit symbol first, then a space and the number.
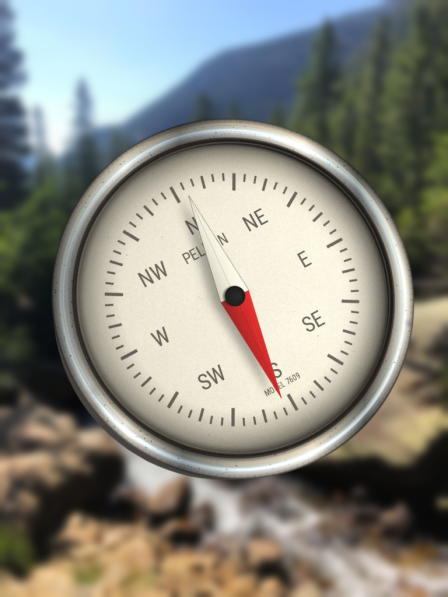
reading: ° 185
